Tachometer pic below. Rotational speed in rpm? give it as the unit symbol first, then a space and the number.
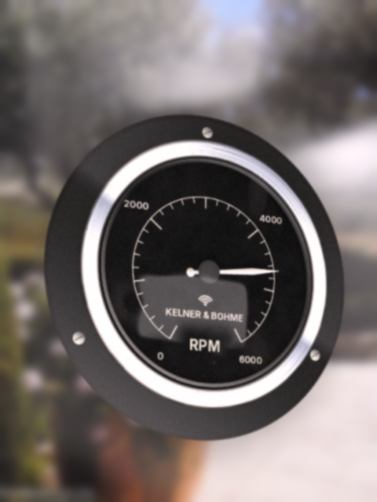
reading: rpm 4700
